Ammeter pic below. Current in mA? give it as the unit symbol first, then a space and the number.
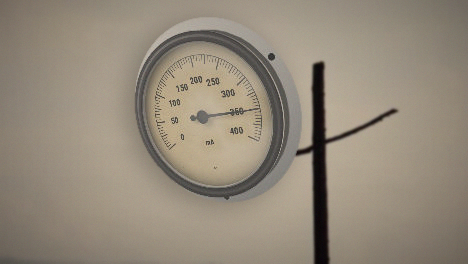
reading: mA 350
